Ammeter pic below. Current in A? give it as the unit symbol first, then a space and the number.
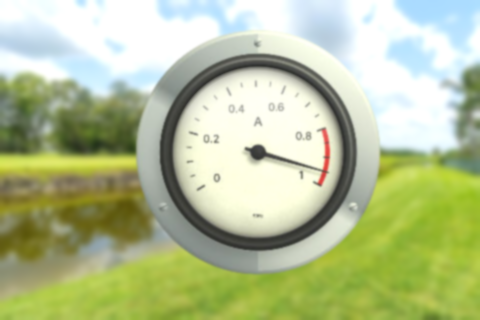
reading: A 0.95
